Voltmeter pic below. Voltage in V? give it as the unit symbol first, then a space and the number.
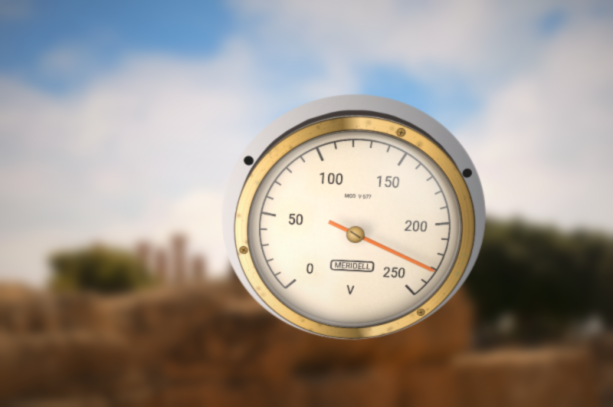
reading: V 230
